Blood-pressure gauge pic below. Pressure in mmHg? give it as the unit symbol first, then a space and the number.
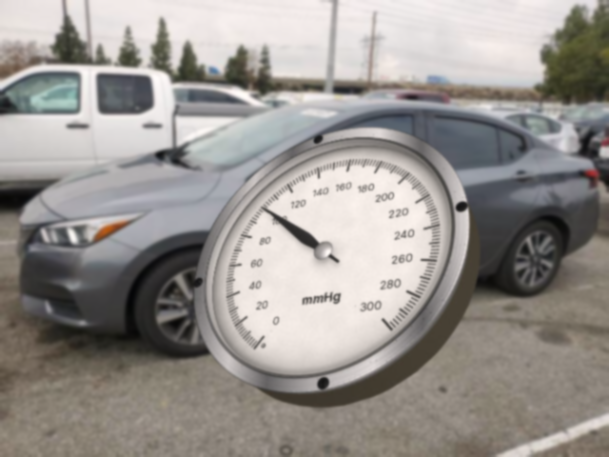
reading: mmHg 100
